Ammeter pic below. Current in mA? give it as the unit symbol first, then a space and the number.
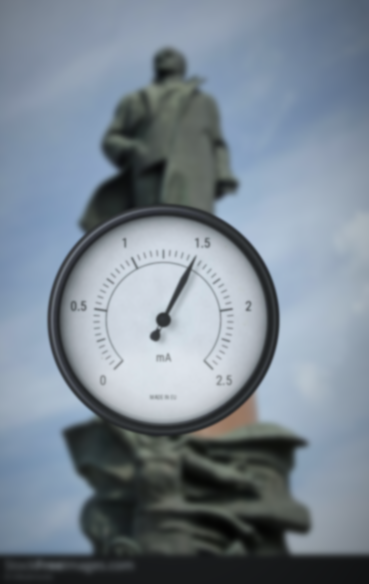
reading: mA 1.5
